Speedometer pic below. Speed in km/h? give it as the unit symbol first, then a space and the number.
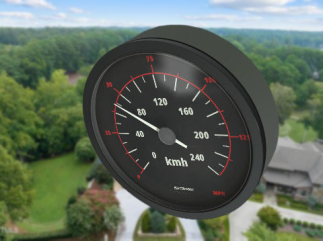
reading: km/h 70
